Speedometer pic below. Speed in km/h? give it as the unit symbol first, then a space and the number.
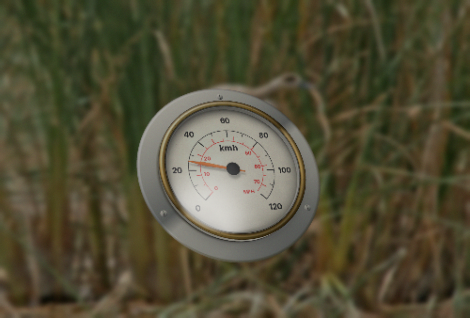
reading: km/h 25
